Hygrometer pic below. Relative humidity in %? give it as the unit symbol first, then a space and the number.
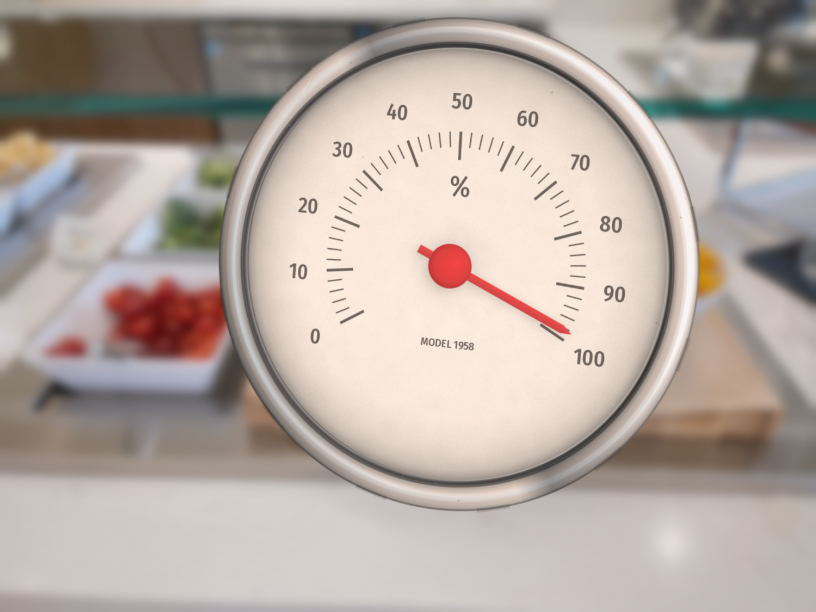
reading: % 98
